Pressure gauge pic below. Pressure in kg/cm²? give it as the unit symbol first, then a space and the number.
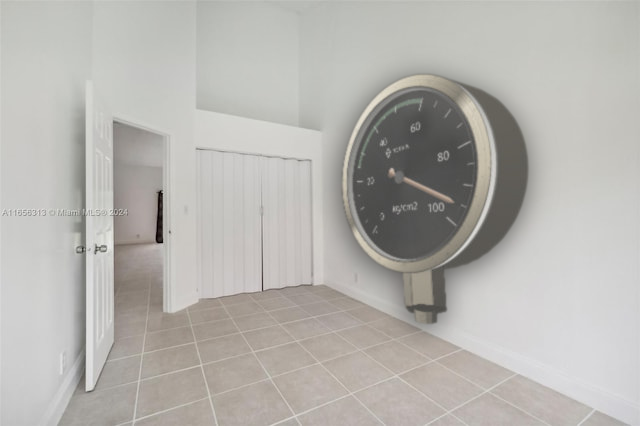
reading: kg/cm² 95
